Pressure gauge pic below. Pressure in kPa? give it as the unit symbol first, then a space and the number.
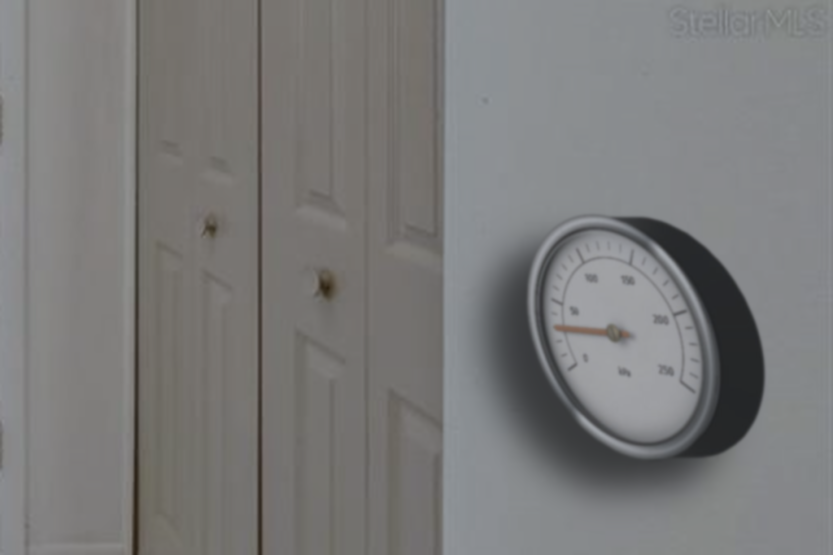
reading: kPa 30
